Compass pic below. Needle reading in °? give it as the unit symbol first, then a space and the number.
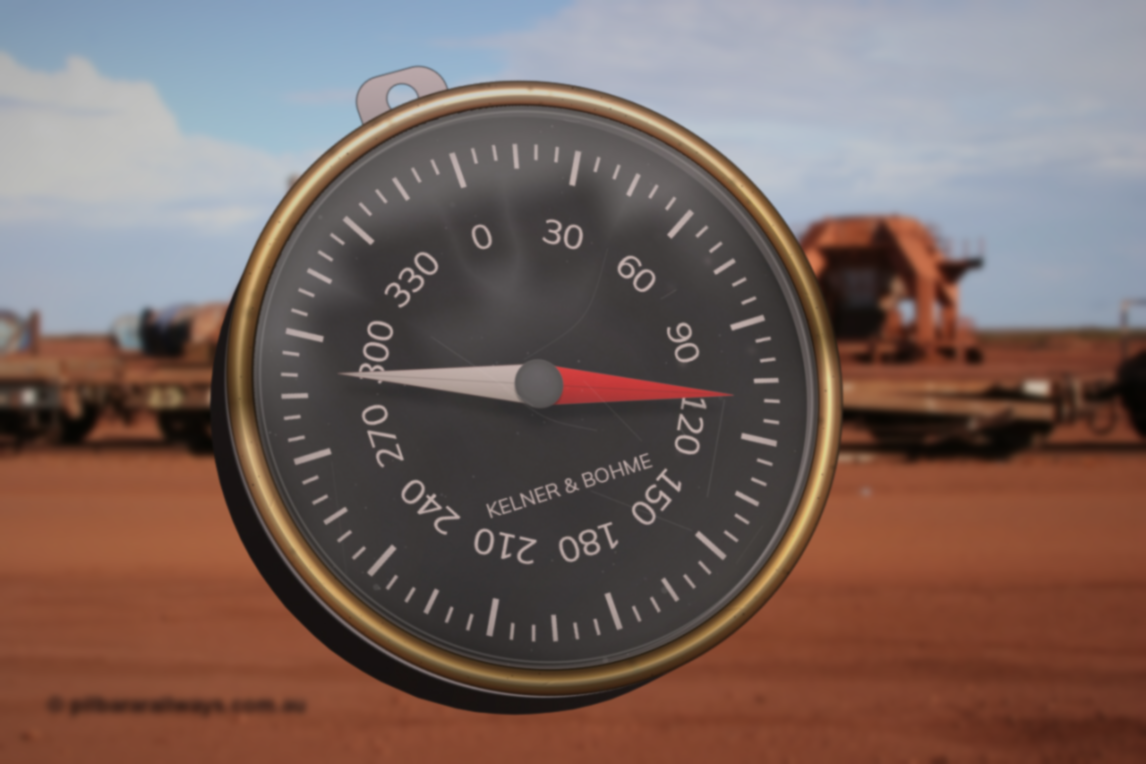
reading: ° 110
